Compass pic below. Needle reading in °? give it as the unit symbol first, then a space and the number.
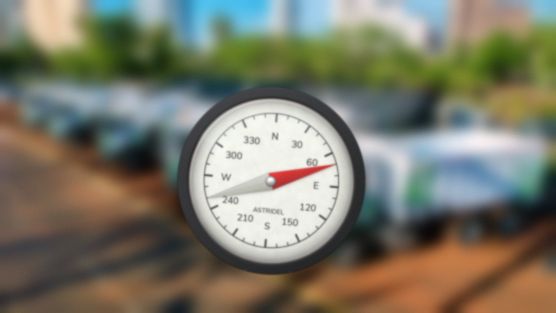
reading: ° 70
